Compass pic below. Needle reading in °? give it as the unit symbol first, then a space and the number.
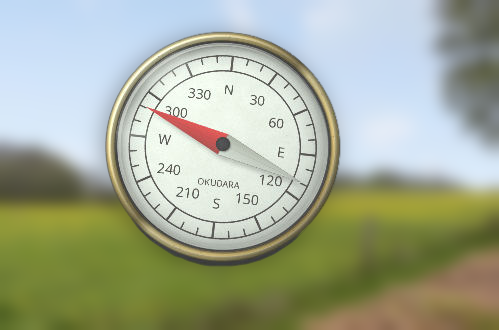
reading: ° 290
